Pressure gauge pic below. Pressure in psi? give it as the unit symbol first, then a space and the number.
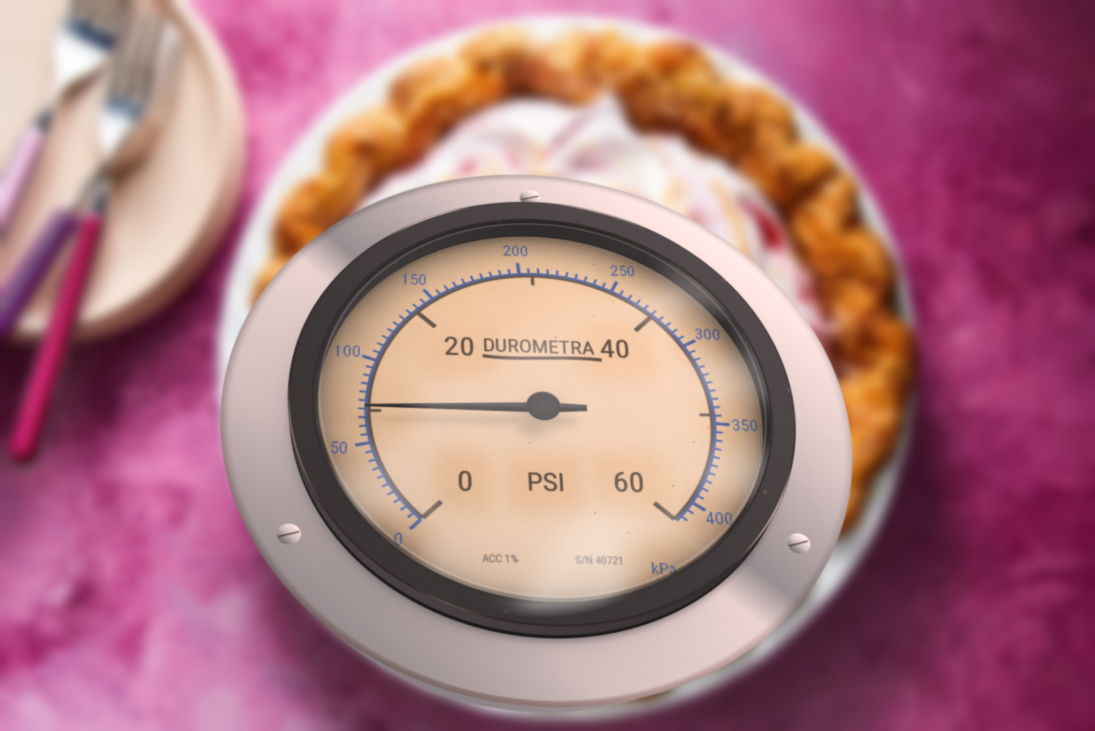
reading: psi 10
